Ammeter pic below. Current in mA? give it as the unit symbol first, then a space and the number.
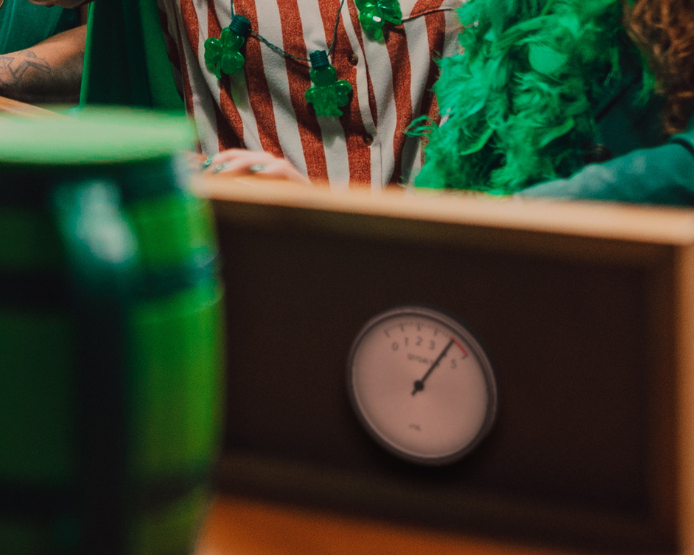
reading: mA 4
